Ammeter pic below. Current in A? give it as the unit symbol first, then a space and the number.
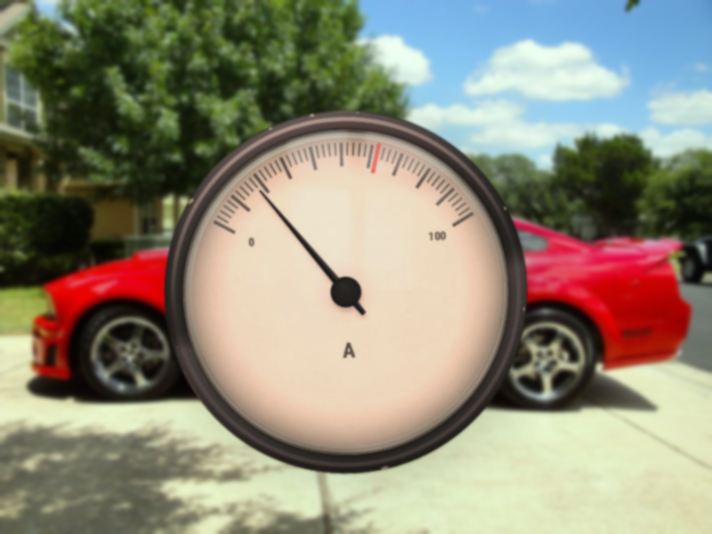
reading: A 18
